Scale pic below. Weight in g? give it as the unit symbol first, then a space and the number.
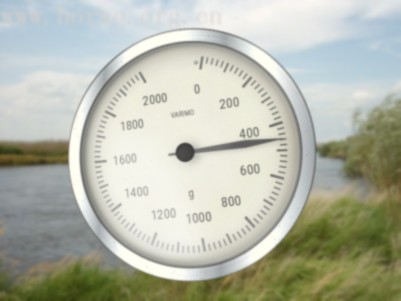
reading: g 460
